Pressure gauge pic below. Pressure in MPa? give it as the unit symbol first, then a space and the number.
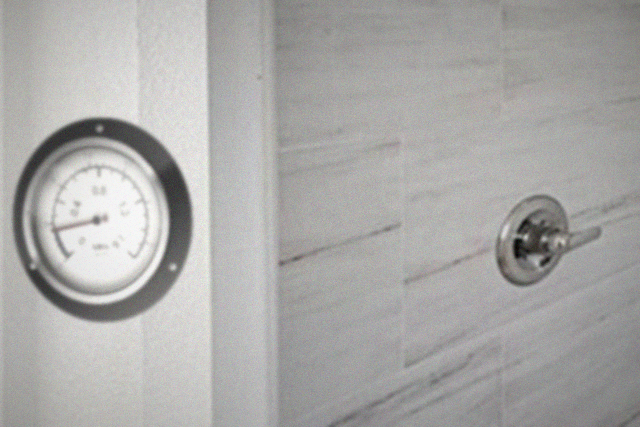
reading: MPa 0.2
